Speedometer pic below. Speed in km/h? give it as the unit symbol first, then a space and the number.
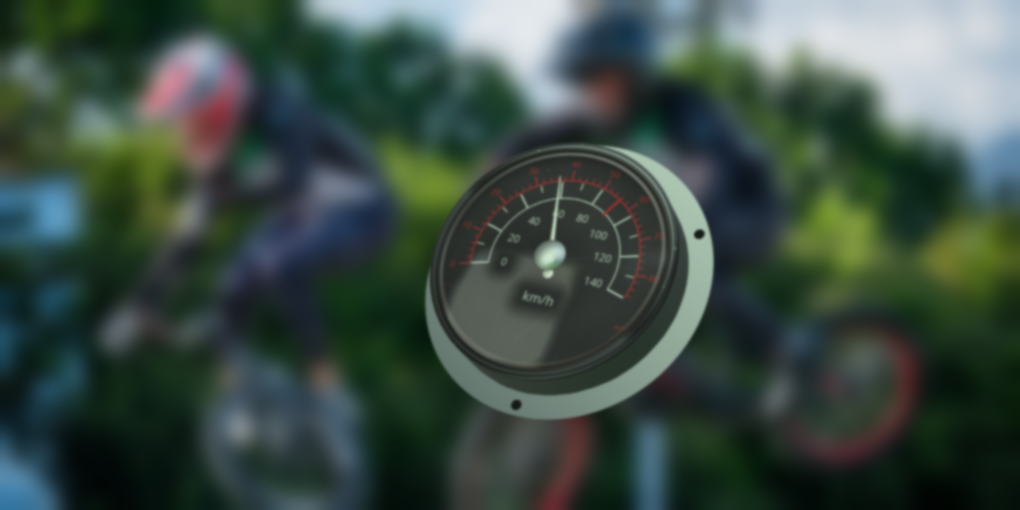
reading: km/h 60
